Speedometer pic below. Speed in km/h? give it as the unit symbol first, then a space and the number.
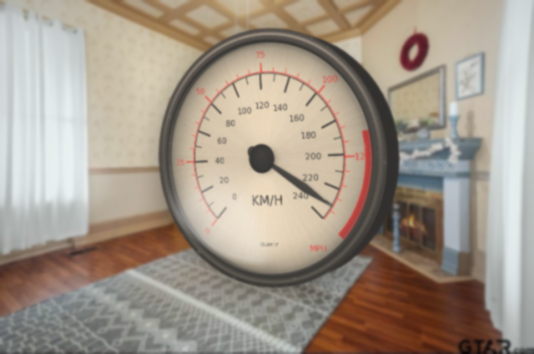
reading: km/h 230
